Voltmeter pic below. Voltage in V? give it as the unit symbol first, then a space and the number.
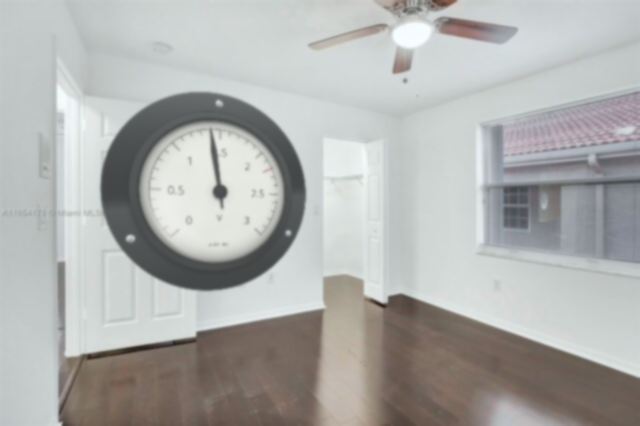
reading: V 1.4
